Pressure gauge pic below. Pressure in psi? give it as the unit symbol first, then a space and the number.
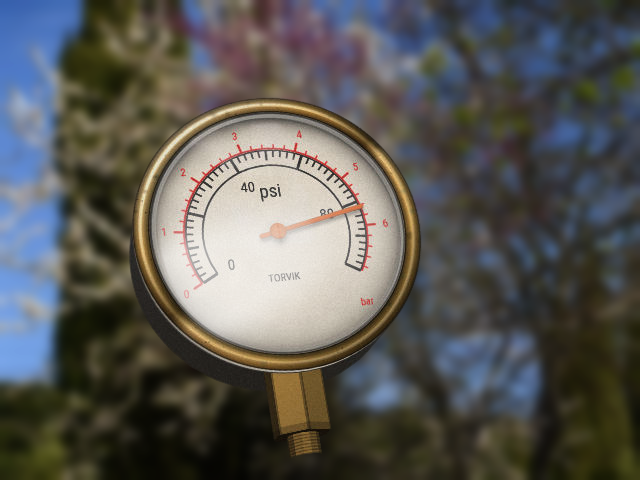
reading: psi 82
